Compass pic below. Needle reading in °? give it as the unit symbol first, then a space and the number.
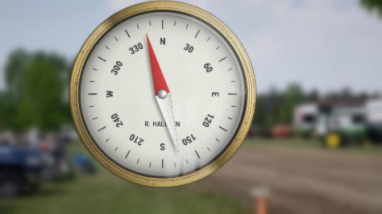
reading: ° 345
